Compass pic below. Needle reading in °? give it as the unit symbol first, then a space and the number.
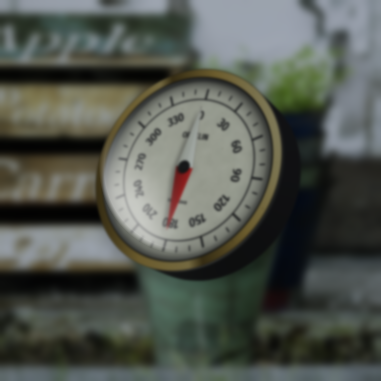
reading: ° 180
